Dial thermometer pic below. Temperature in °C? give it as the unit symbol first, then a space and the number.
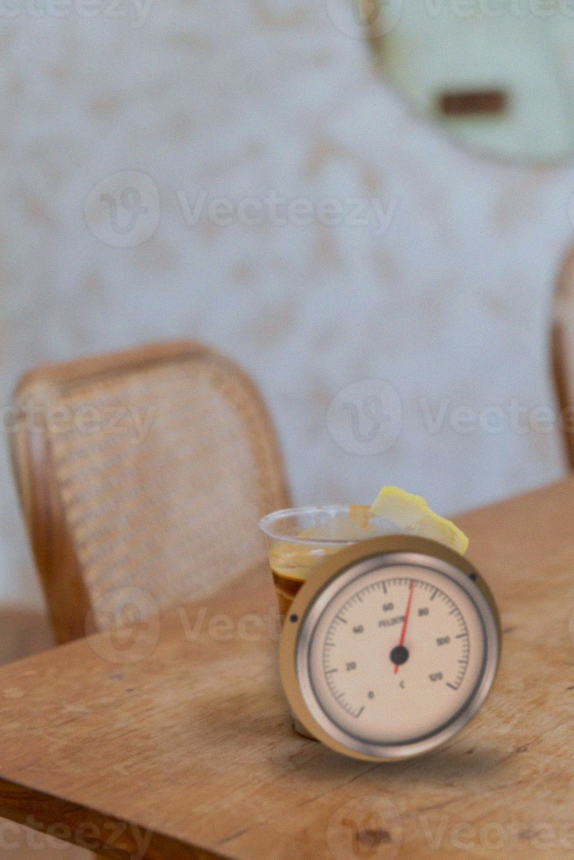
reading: °C 70
